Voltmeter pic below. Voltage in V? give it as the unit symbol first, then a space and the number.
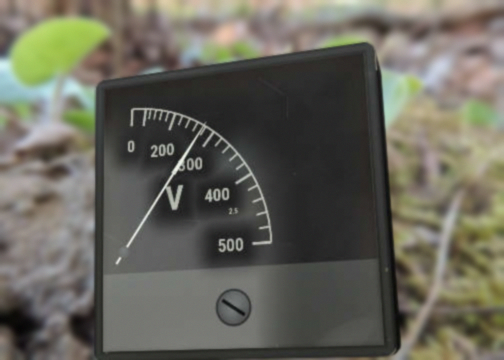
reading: V 280
